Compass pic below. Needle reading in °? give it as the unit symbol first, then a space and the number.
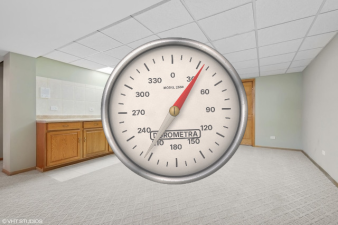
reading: ° 35
